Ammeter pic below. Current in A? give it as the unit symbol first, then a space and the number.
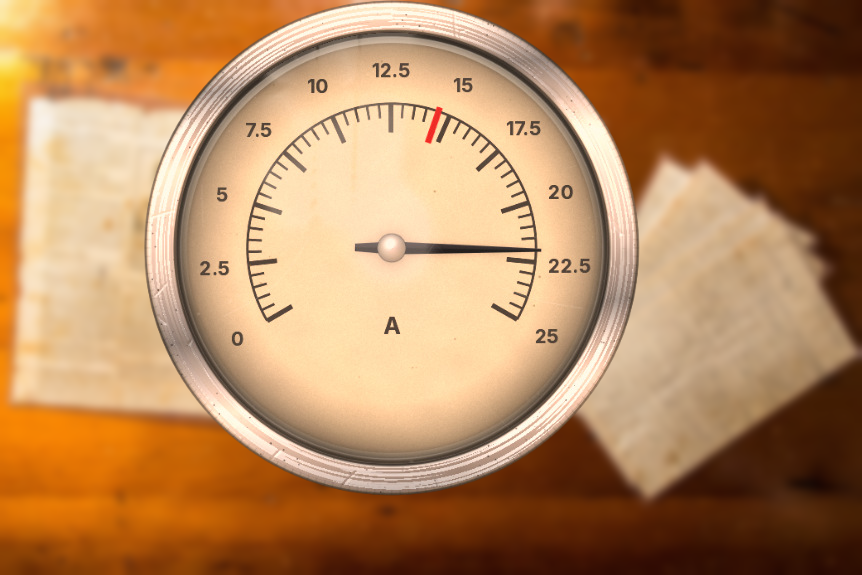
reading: A 22
